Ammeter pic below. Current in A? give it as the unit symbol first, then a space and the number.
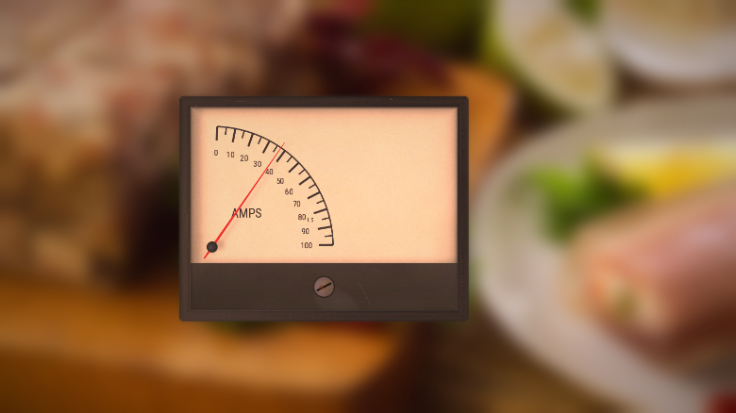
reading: A 37.5
